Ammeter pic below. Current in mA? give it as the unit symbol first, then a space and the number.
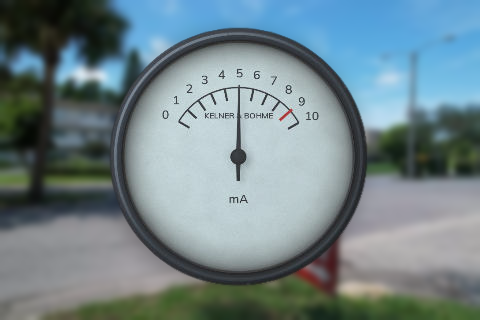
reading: mA 5
